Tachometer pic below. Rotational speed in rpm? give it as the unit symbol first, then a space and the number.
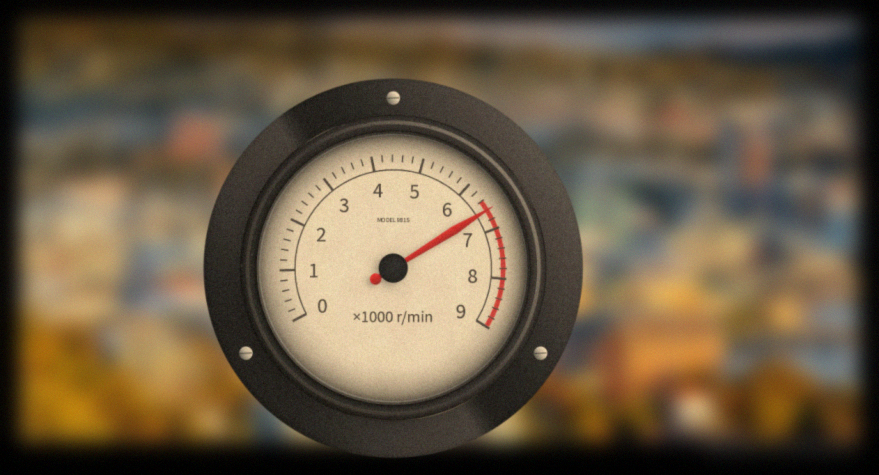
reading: rpm 6600
